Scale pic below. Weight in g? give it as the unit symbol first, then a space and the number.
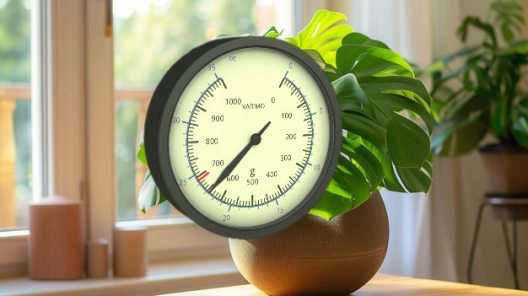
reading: g 650
